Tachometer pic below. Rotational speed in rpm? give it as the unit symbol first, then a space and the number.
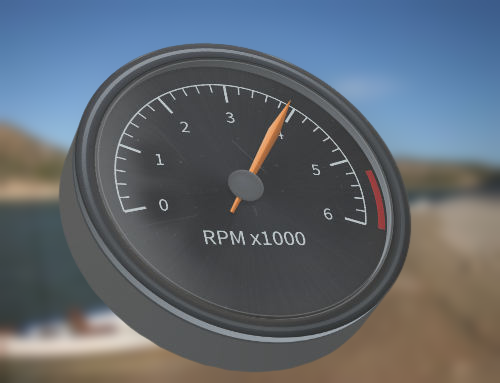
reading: rpm 3900
